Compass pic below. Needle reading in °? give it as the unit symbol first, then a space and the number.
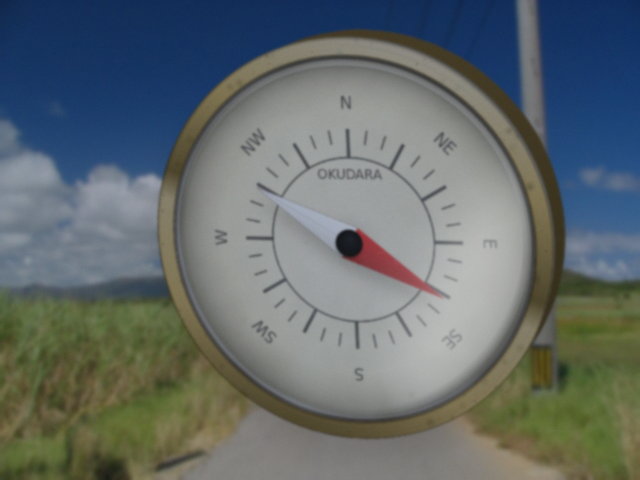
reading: ° 120
